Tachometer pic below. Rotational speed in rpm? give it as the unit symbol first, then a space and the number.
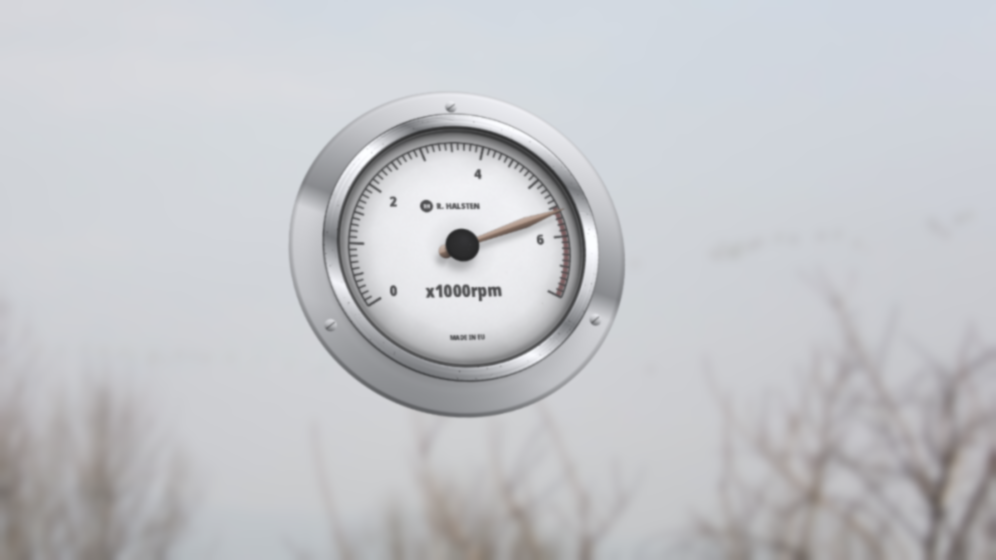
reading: rpm 5600
